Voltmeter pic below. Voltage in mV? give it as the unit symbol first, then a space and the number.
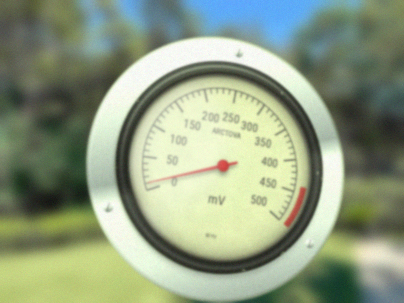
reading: mV 10
